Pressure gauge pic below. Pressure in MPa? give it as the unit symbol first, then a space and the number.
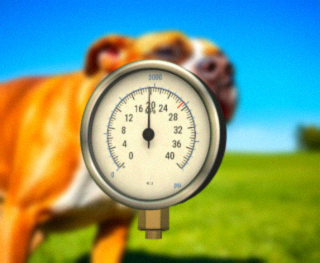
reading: MPa 20
